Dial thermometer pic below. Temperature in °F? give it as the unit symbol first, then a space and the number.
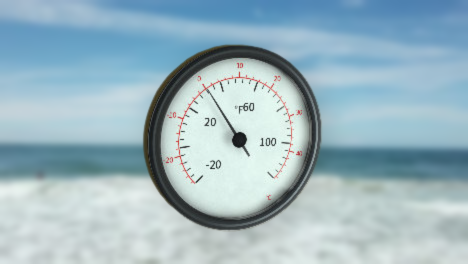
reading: °F 32
